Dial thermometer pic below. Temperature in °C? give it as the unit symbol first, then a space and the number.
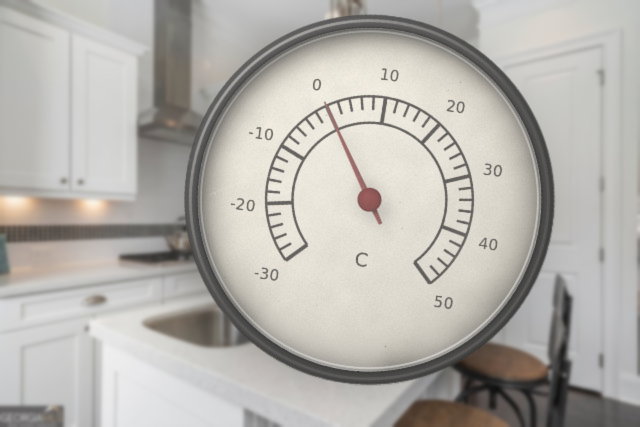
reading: °C 0
